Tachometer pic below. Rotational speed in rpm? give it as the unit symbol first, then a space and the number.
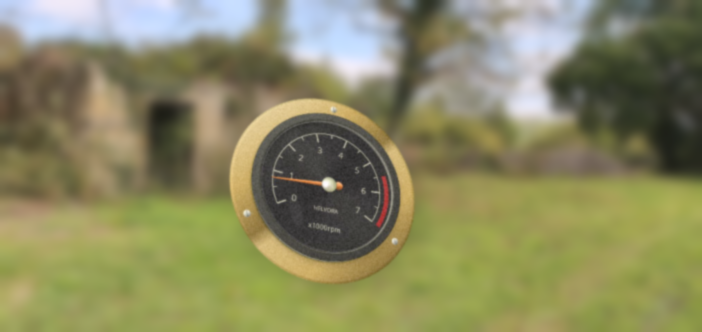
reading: rpm 750
